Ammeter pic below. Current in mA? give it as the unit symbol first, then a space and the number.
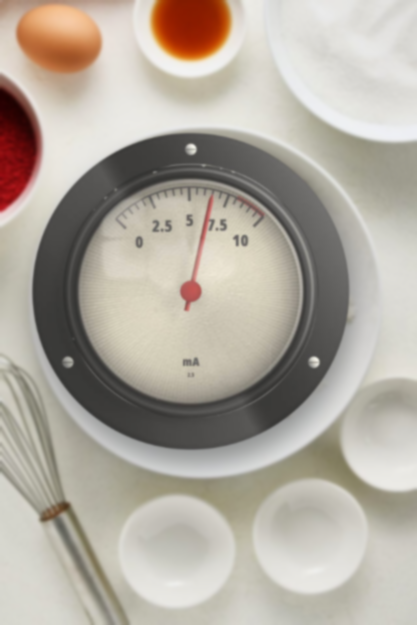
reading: mA 6.5
